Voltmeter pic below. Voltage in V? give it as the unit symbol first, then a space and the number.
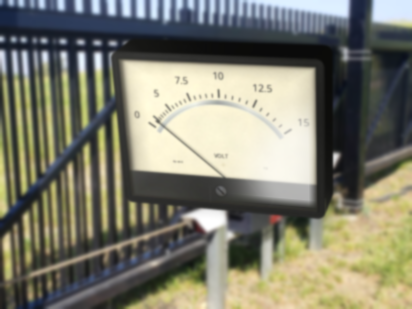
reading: V 2.5
